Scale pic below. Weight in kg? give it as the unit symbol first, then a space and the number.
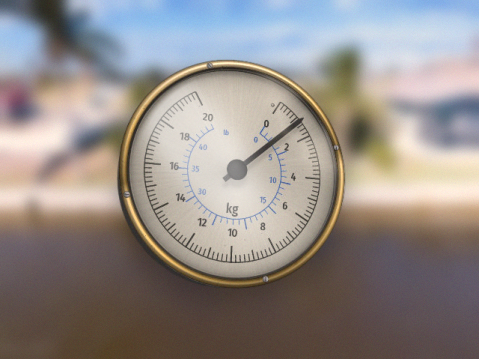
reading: kg 1.2
